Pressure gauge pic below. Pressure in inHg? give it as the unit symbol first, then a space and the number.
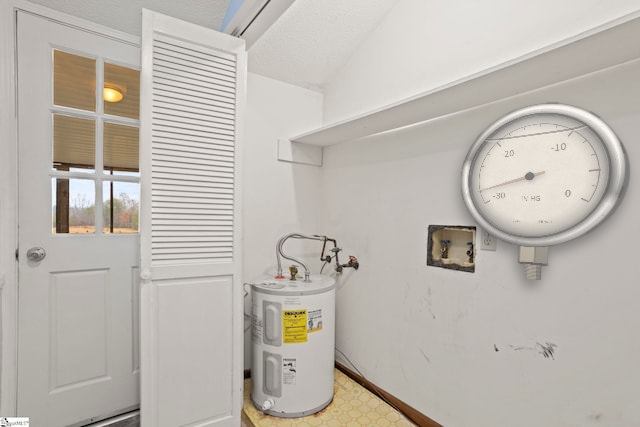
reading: inHg -28
